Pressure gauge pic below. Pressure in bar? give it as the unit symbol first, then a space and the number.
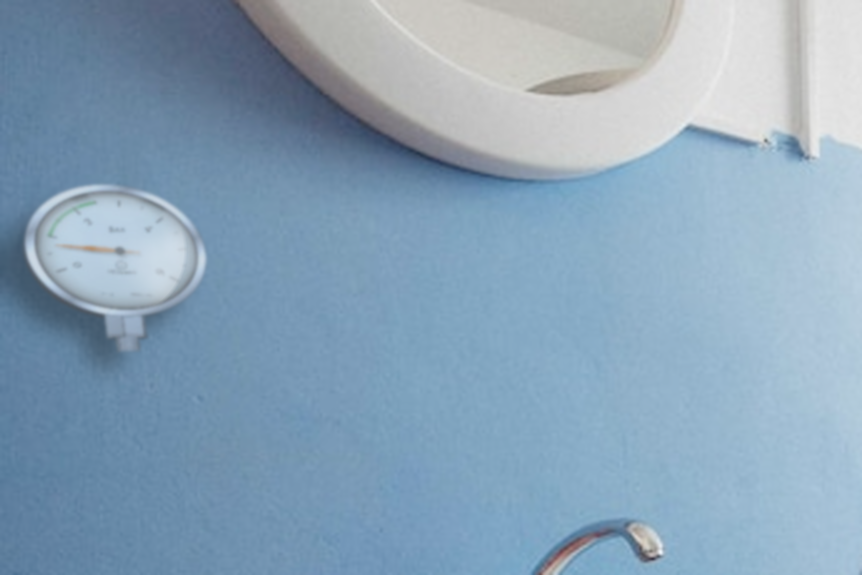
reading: bar 0.75
